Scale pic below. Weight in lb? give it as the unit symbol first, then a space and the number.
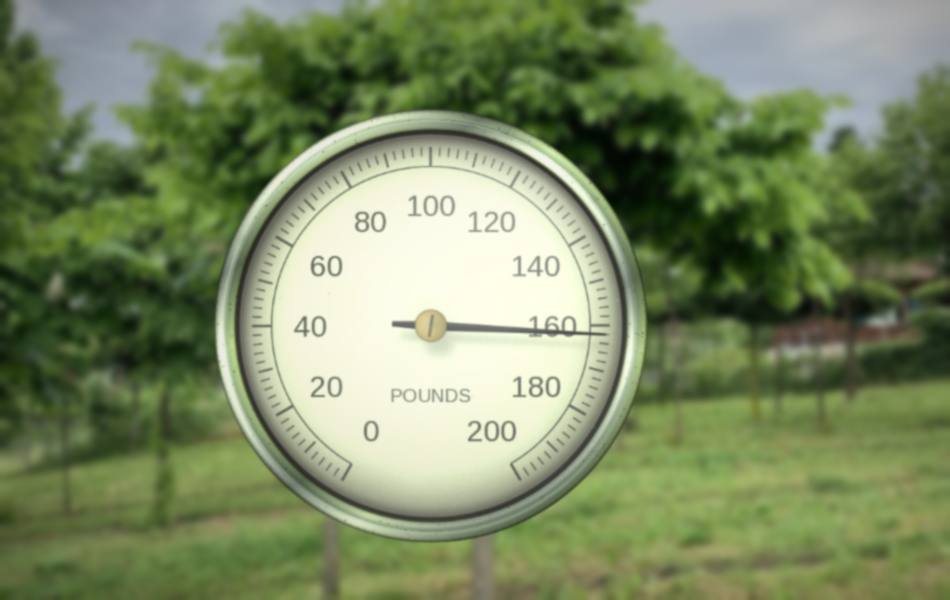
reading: lb 162
